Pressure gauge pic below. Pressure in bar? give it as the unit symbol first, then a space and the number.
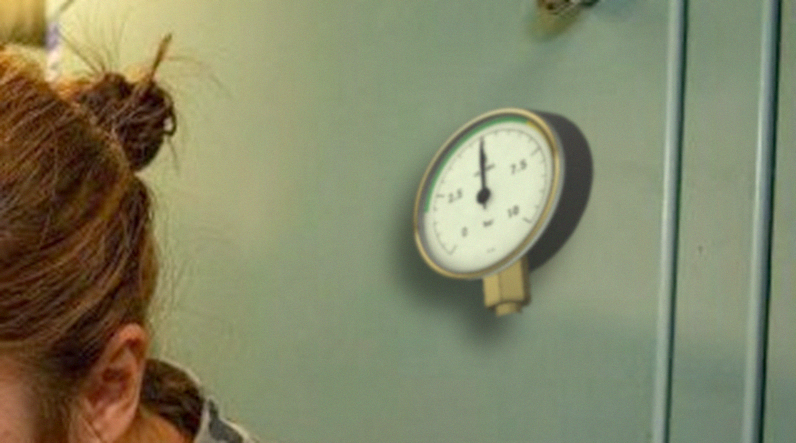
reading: bar 5
